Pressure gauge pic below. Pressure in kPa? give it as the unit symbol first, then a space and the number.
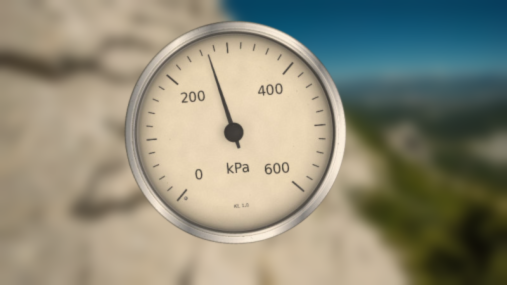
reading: kPa 270
